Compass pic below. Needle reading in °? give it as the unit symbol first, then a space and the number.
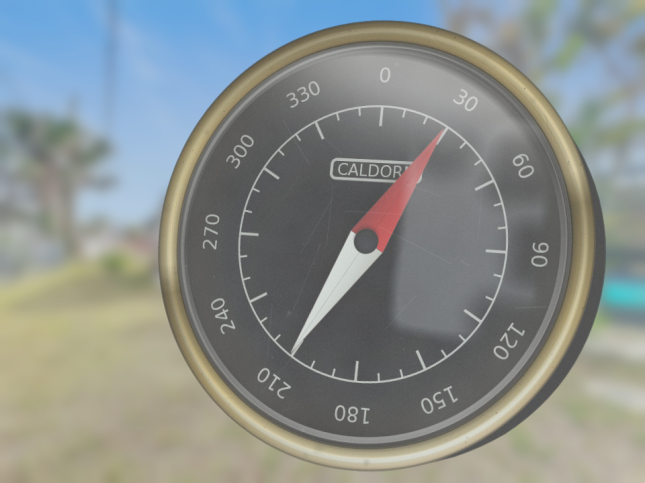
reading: ° 30
